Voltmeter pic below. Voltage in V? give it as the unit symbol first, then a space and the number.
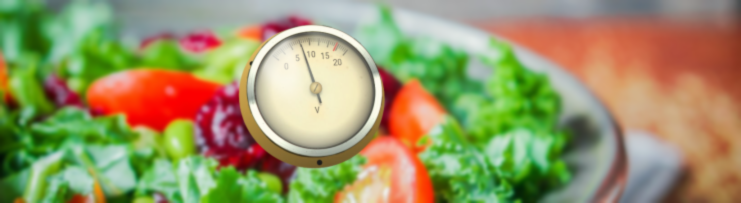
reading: V 7.5
